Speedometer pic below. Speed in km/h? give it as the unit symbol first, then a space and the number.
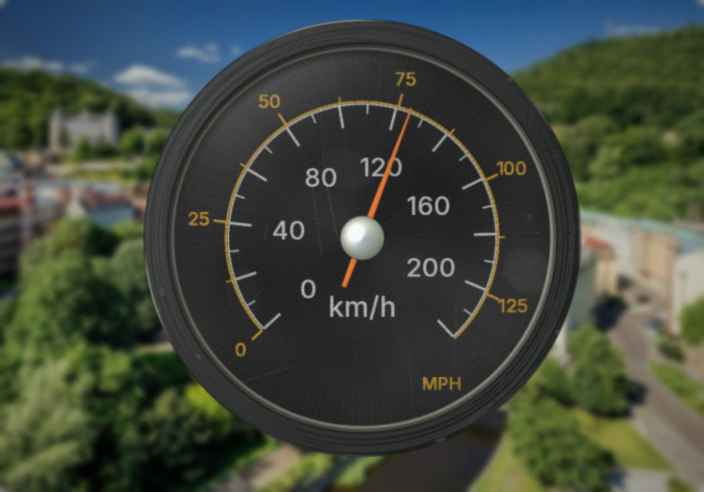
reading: km/h 125
